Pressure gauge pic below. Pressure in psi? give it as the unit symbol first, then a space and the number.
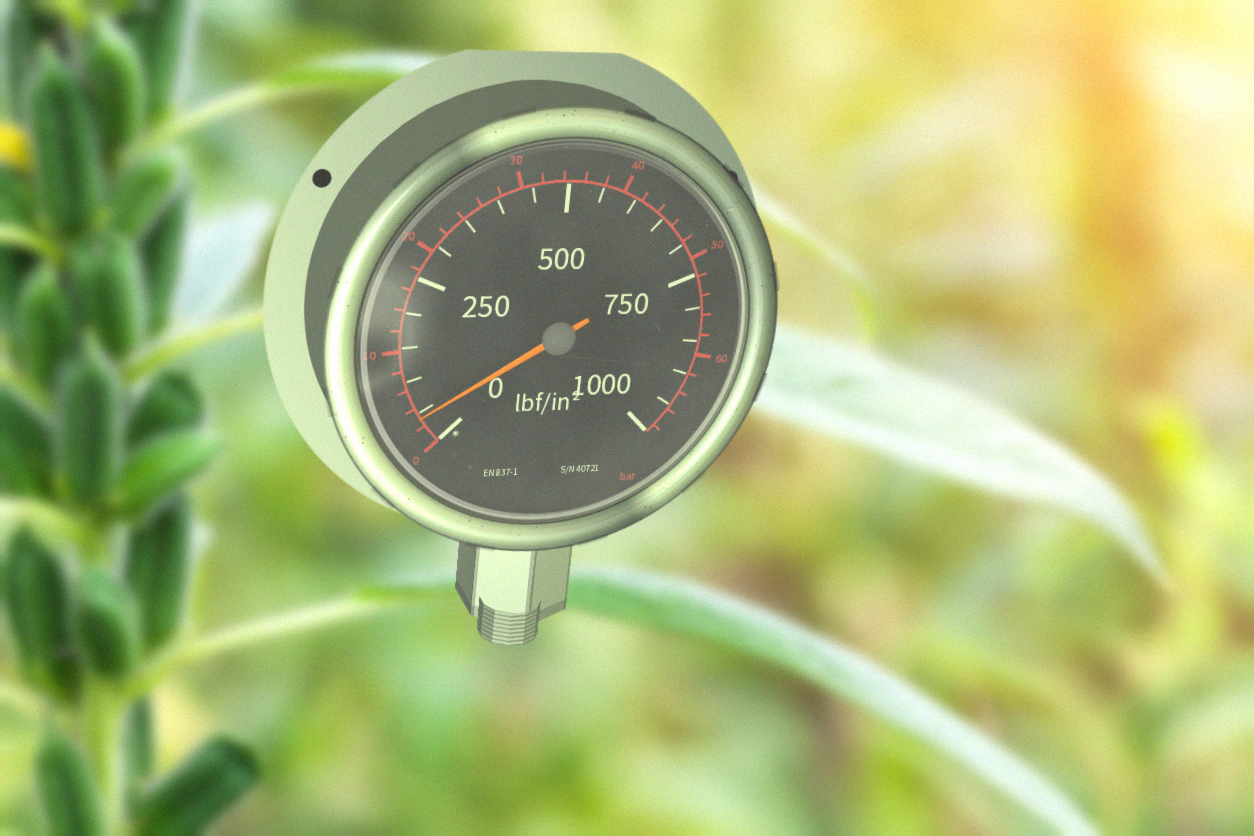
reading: psi 50
